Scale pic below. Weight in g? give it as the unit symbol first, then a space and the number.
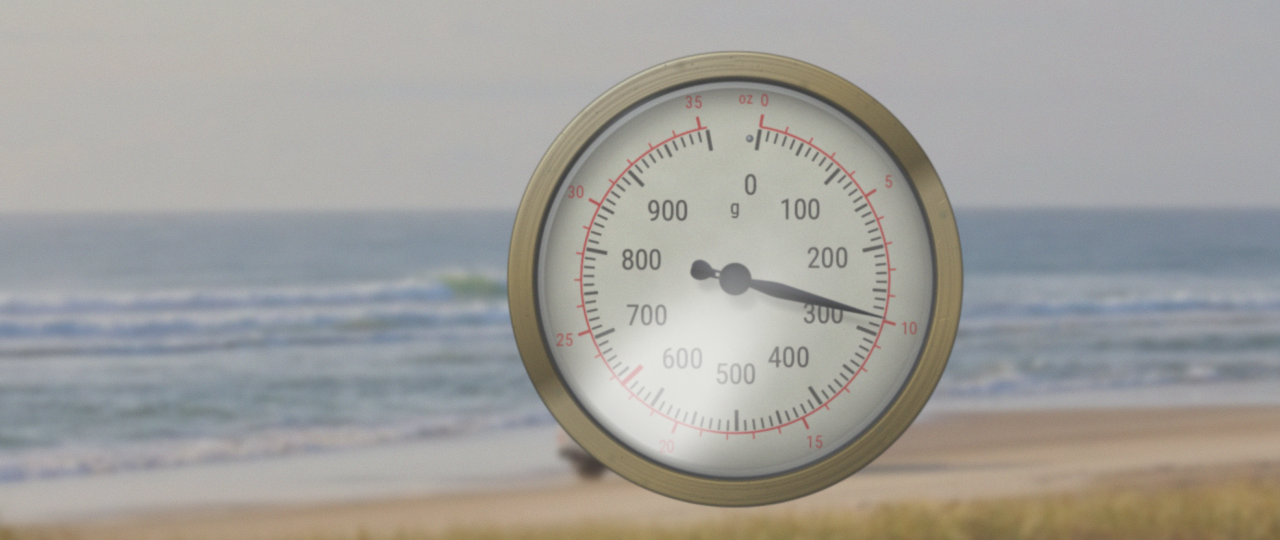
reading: g 280
